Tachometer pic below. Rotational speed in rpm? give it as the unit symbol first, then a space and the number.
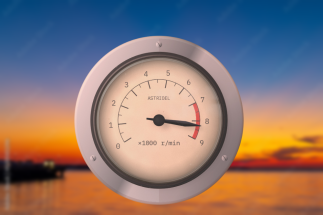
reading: rpm 8250
